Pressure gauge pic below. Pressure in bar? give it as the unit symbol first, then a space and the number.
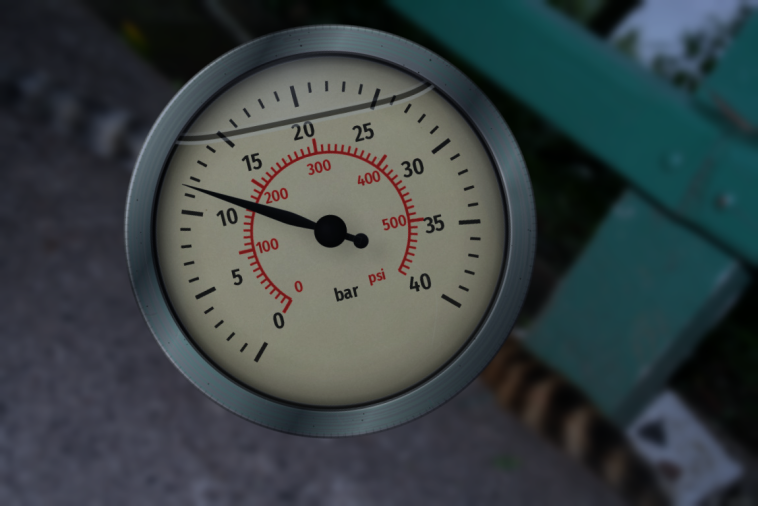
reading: bar 11.5
